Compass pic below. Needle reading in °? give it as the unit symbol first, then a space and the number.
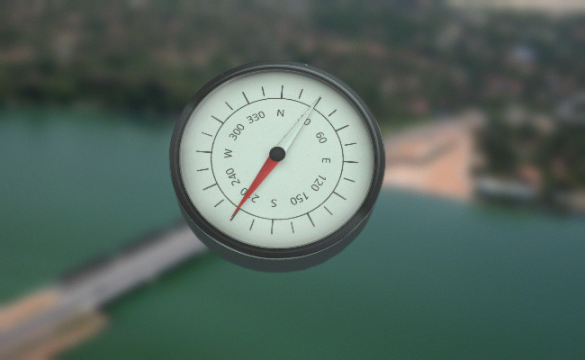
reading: ° 210
